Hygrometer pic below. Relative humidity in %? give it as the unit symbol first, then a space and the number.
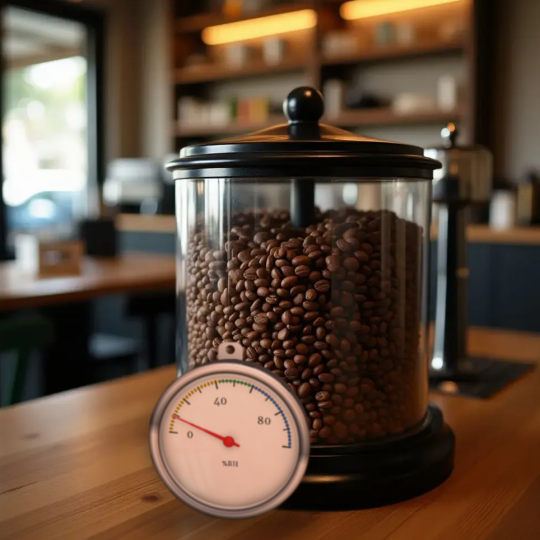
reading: % 10
